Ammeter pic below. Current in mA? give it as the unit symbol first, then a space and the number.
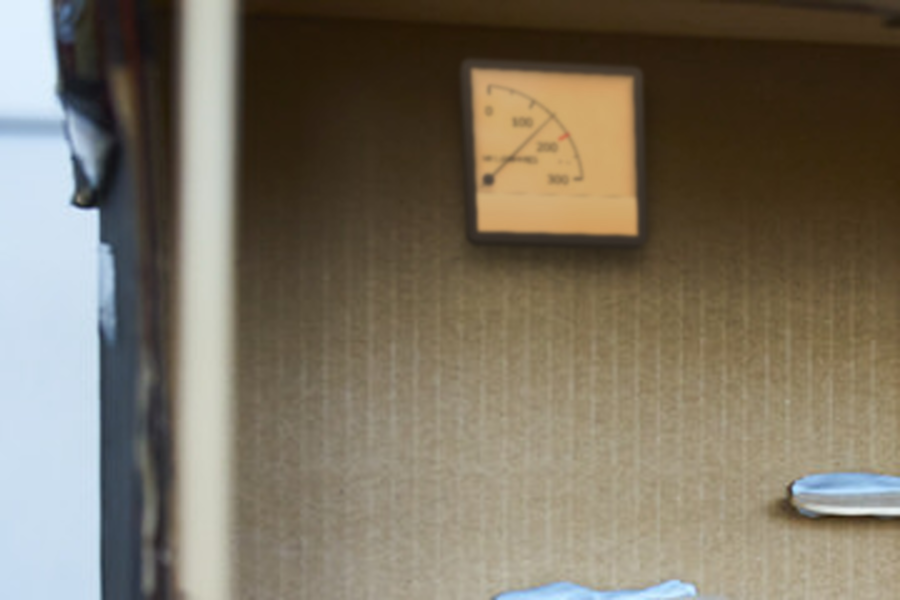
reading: mA 150
